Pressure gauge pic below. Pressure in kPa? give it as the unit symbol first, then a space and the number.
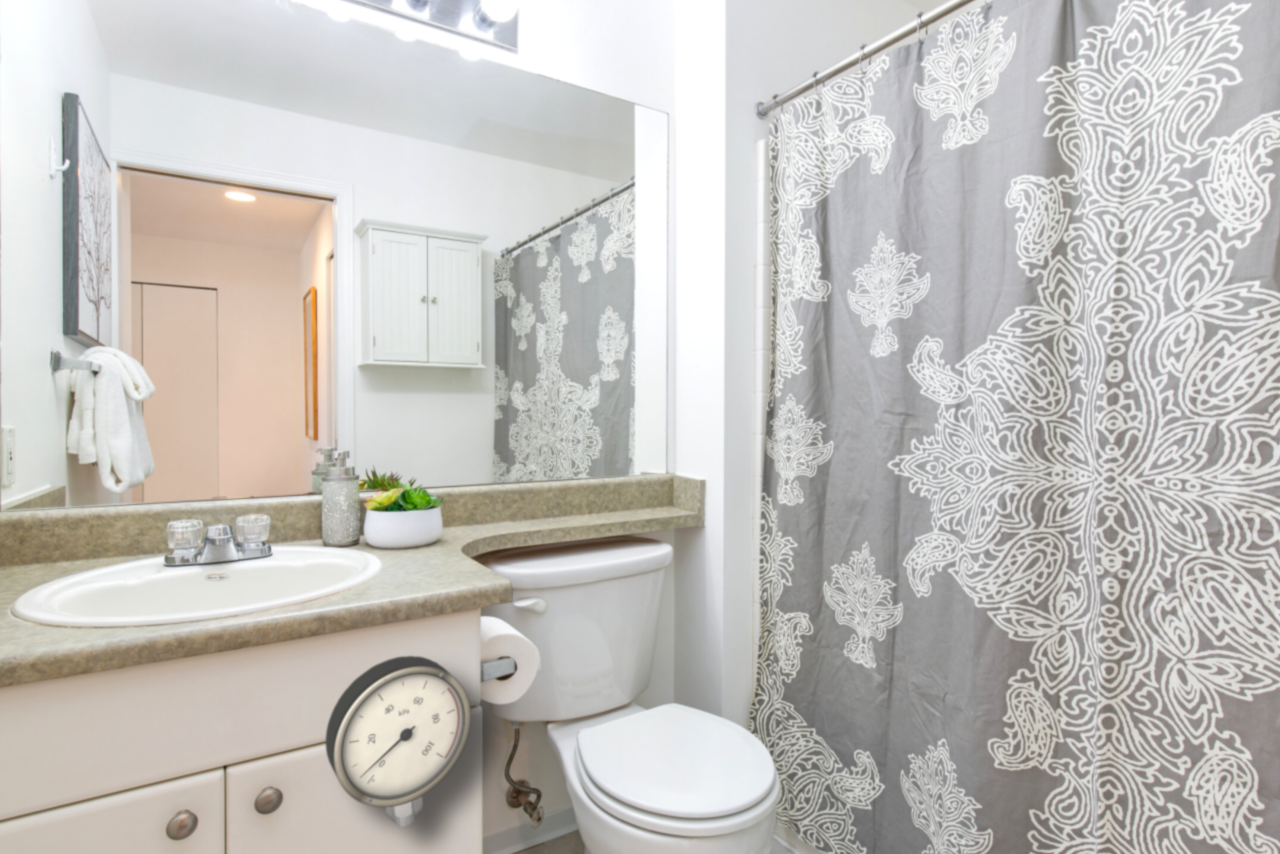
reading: kPa 5
